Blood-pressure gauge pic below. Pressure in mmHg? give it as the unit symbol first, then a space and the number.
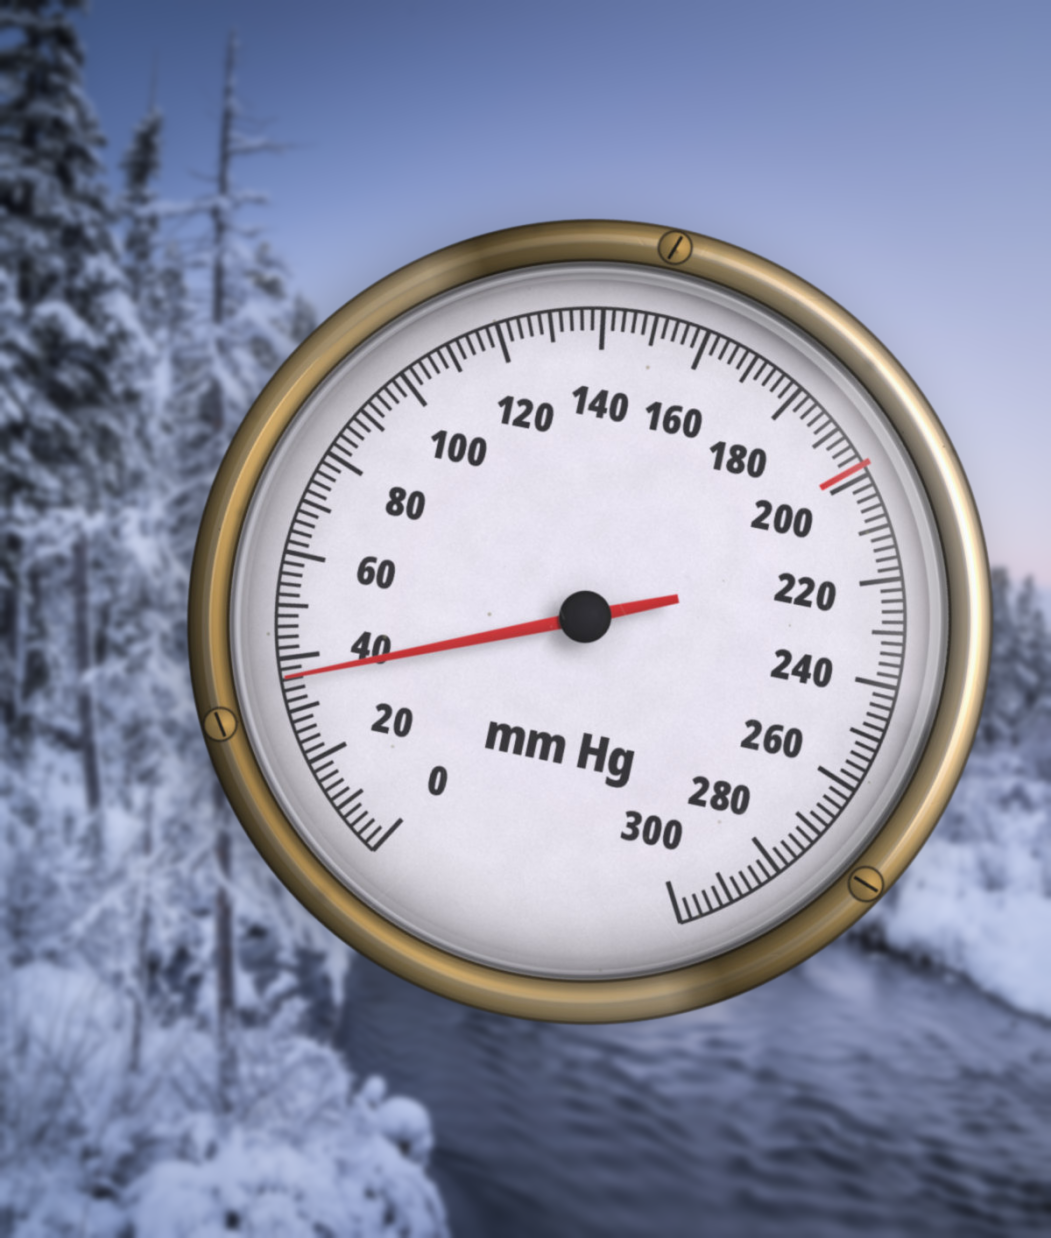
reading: mmHg 36
